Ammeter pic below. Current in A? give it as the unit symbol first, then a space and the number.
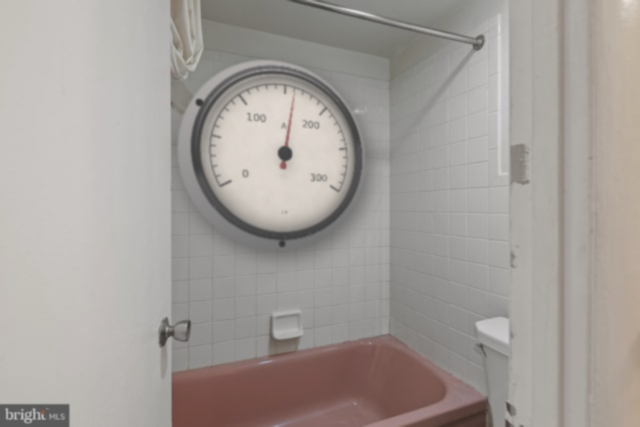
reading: A 160
